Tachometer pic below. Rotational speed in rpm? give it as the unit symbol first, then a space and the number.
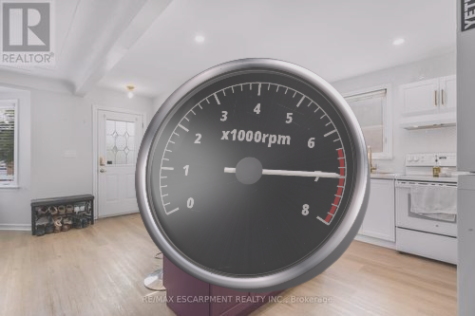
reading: rpm 7000
